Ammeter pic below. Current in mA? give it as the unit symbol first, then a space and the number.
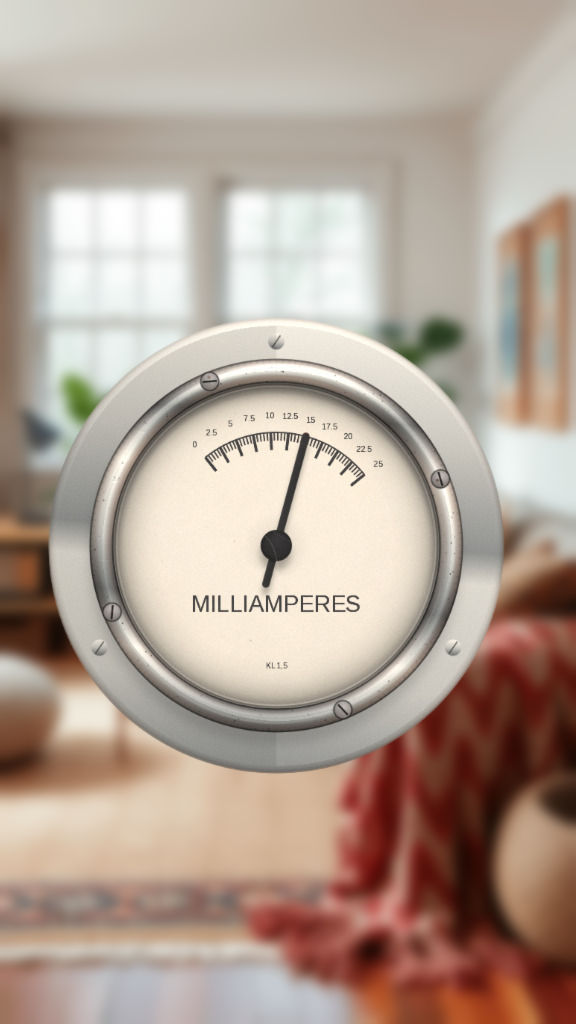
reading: mA 15
